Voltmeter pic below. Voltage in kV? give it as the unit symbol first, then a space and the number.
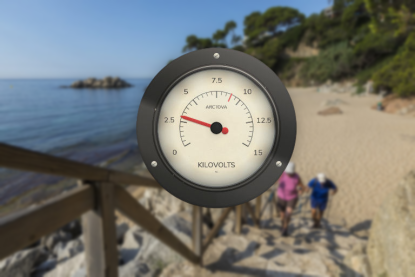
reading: kV 3
